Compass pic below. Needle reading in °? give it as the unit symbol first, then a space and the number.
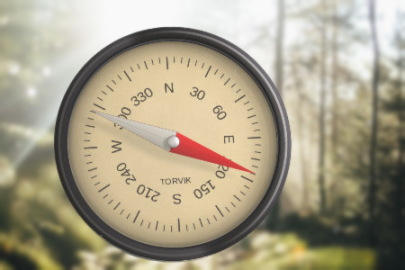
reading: ° 115
